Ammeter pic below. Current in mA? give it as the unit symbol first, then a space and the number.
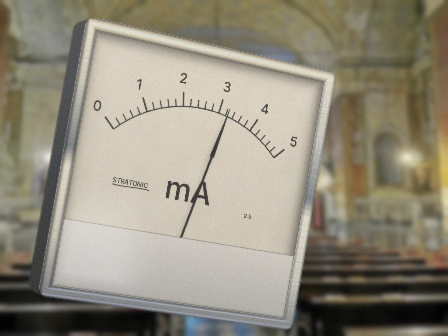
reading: mA 3.2
